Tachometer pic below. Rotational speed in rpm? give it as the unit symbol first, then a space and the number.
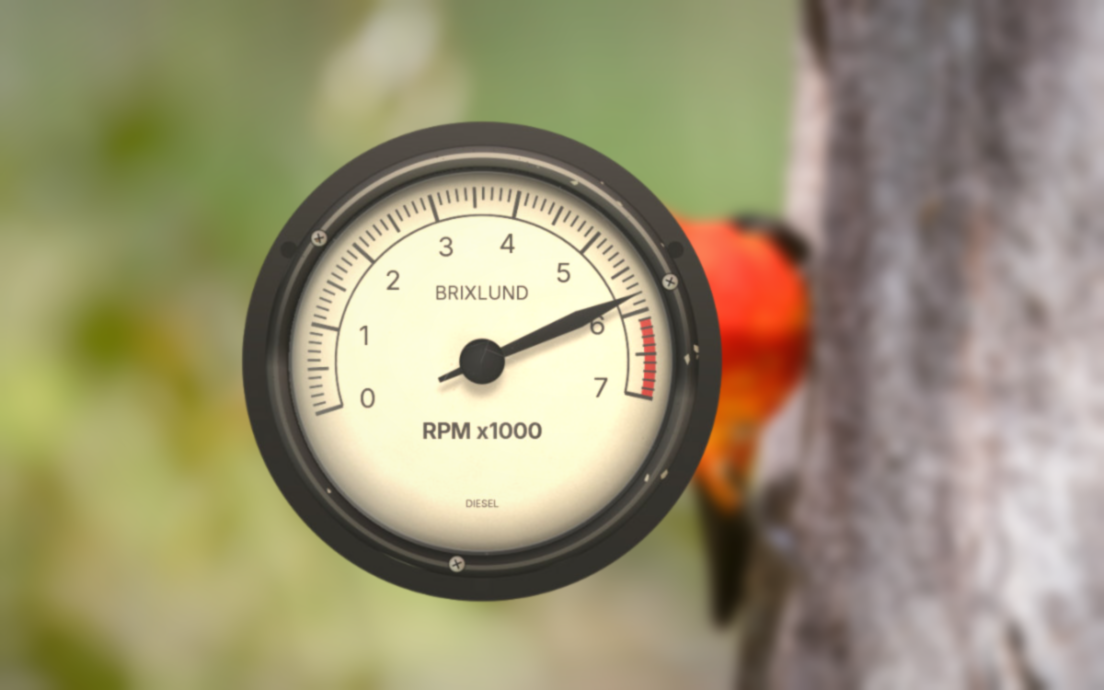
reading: rpm 5800
